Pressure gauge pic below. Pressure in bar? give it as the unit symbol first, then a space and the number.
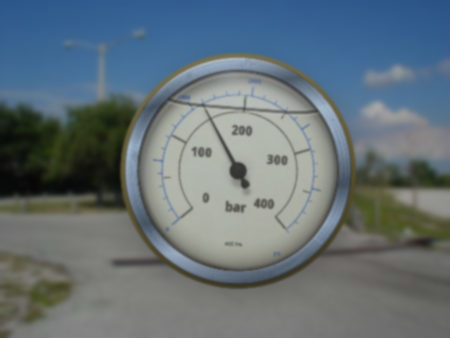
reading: bar 150
